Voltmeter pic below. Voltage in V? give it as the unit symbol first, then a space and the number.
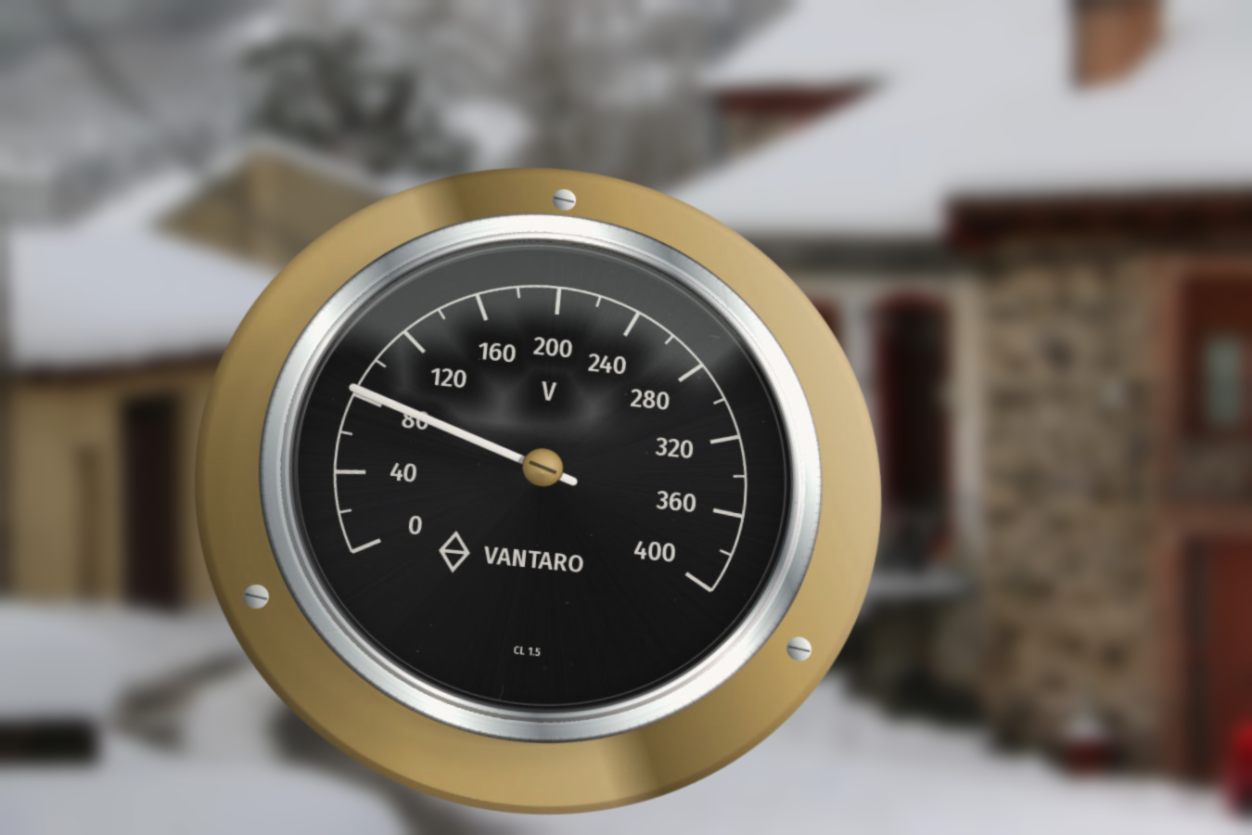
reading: V 80
